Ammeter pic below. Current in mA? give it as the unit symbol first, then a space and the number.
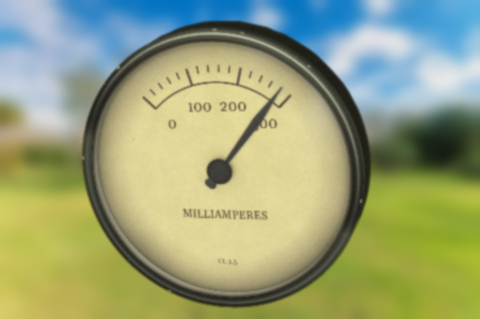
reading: mA 280
